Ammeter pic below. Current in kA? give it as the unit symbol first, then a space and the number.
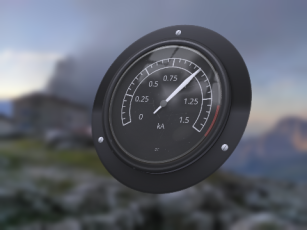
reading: kA 1
